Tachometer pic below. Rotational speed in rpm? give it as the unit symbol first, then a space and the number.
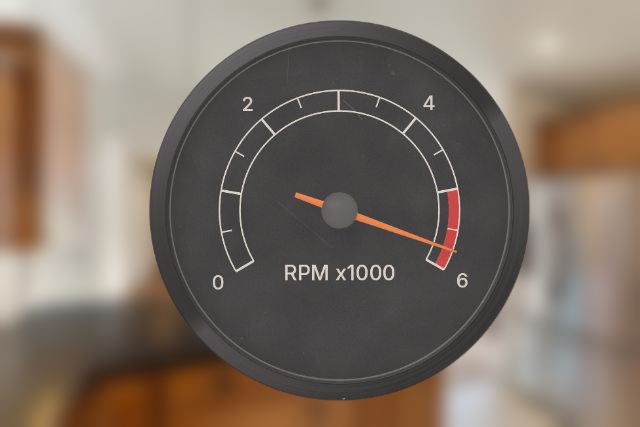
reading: rpm 5750
